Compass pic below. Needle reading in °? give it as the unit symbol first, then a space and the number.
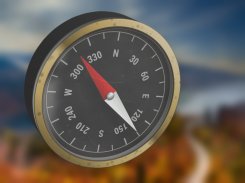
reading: ° 315
